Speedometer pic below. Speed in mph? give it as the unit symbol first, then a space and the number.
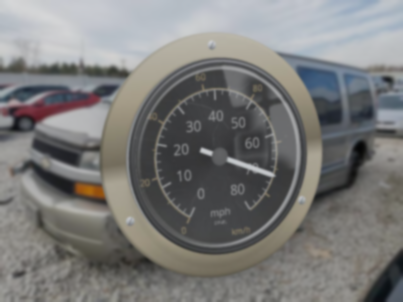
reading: mph 70
